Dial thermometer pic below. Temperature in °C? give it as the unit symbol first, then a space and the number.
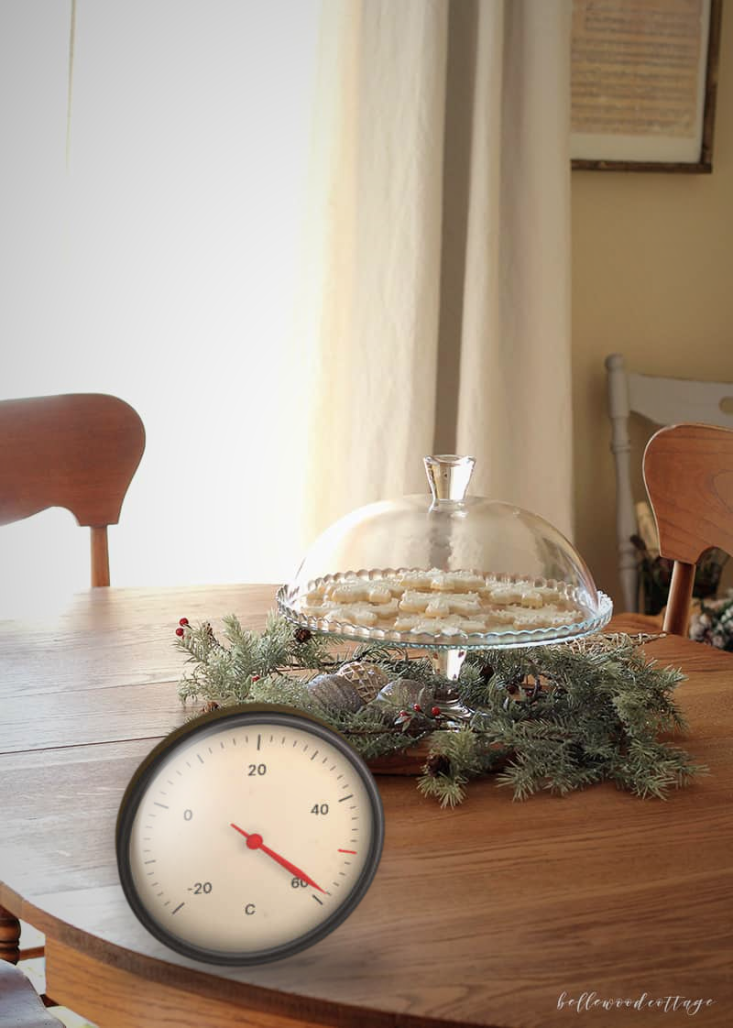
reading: °C 58
